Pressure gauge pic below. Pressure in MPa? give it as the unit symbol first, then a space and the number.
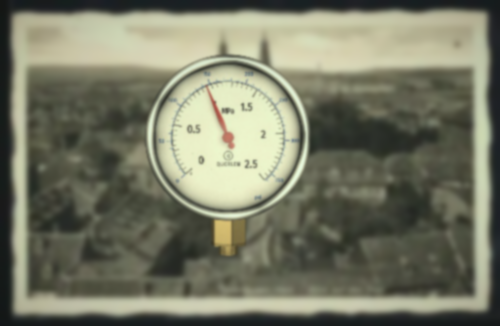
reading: MPa 1
